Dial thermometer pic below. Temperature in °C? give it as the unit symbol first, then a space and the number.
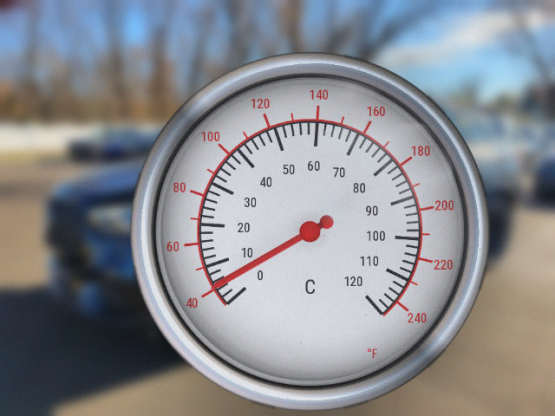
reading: °C 5
